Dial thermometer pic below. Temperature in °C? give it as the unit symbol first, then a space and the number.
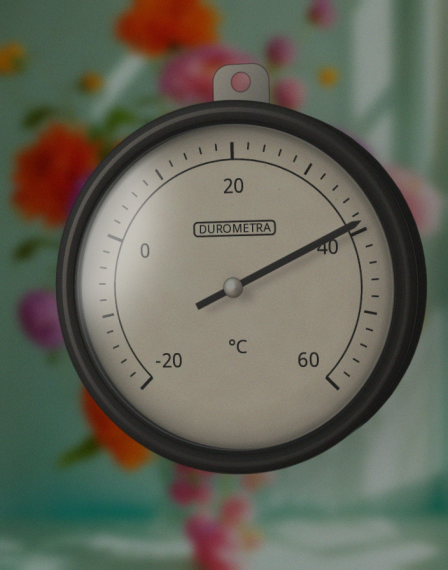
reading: °C 39
